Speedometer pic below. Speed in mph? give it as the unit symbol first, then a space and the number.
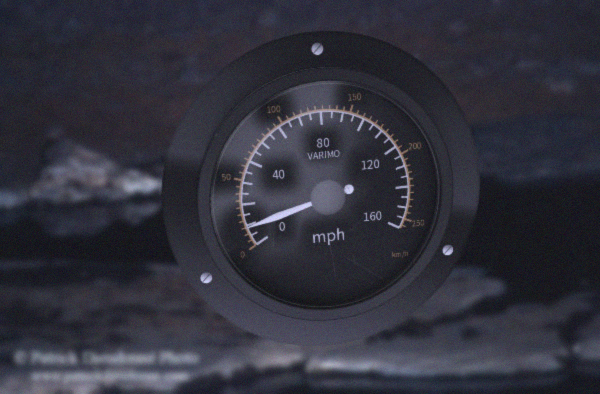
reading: mph 10
